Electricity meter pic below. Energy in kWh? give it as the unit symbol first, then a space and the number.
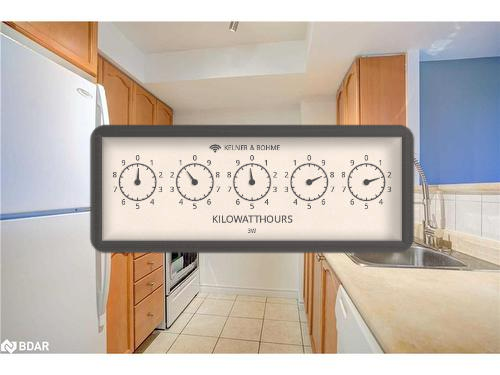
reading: kWh 982
